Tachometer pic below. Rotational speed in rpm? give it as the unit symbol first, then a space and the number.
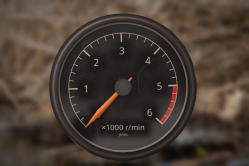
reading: rpm 0
